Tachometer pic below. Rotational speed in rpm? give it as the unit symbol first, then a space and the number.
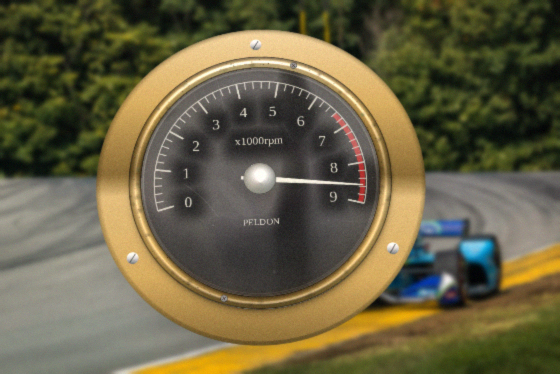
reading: rpm 8600
